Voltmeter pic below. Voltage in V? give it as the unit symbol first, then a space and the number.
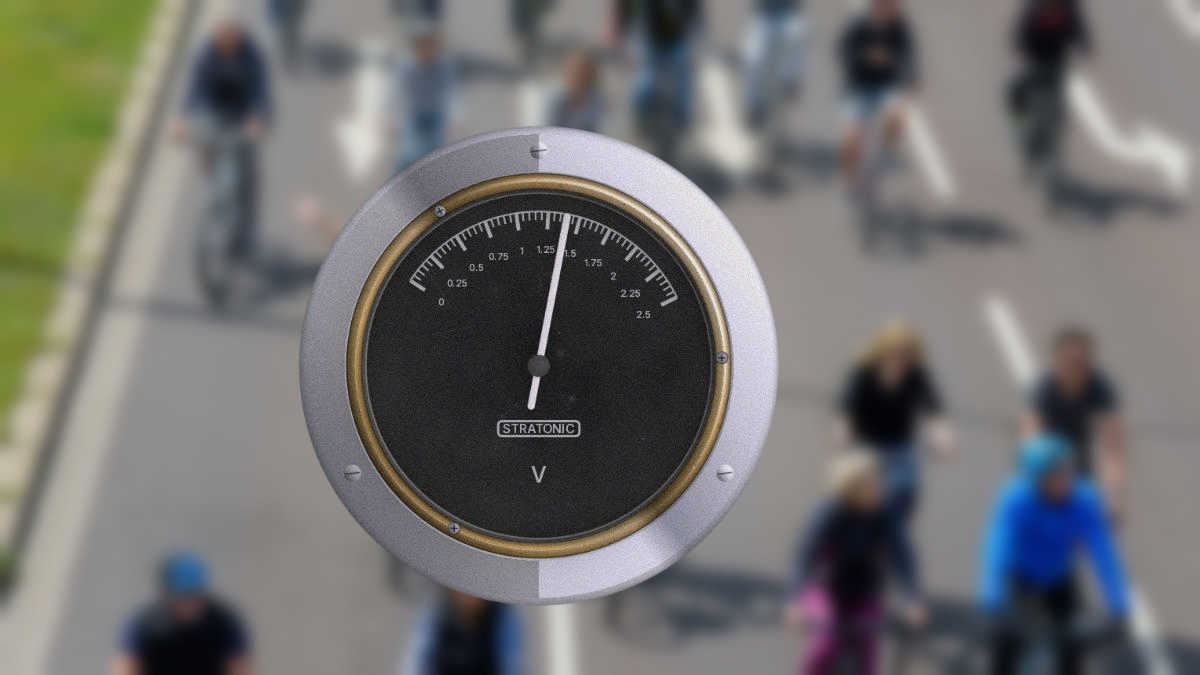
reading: V 1.4
